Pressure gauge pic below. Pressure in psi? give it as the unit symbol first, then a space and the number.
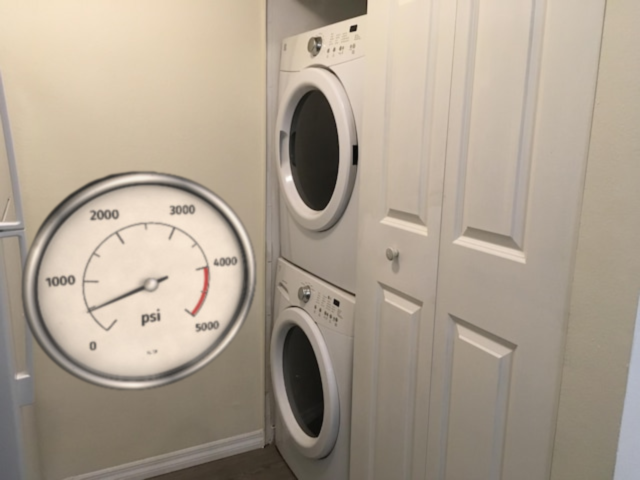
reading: psi 500
